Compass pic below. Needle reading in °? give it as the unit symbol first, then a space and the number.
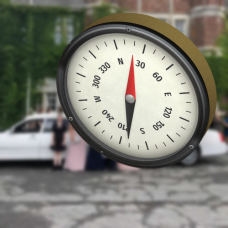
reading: ° 20
